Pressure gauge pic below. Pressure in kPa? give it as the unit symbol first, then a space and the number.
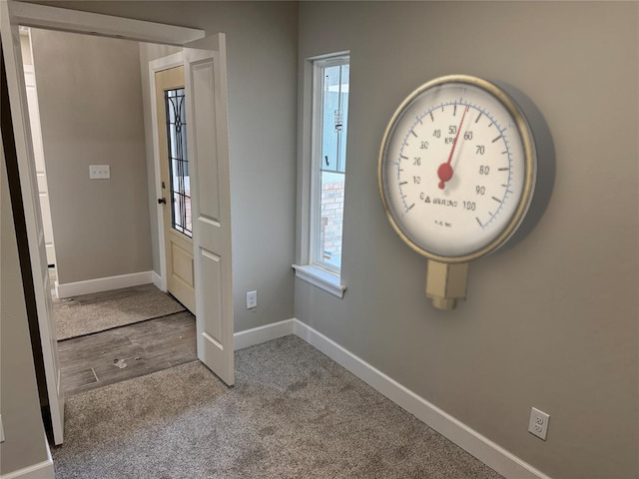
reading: kPa 55
